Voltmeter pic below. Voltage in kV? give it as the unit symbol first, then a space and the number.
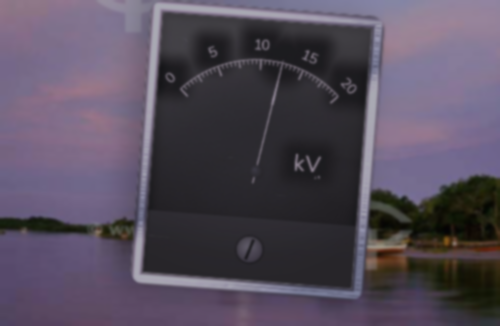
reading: kV 12.5
